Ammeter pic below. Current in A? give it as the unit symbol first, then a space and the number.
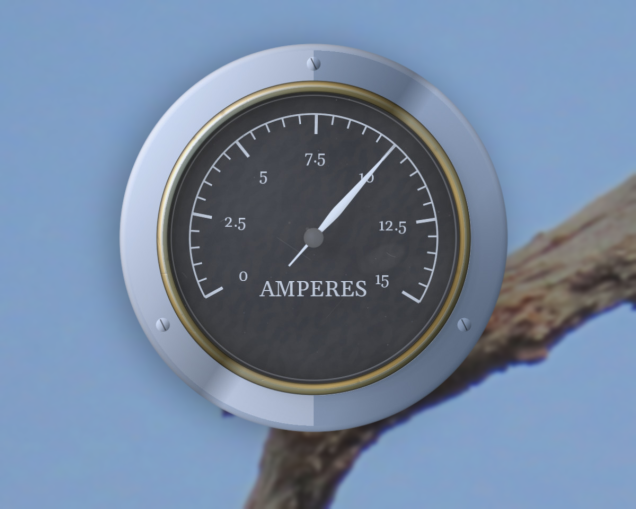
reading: A 10
